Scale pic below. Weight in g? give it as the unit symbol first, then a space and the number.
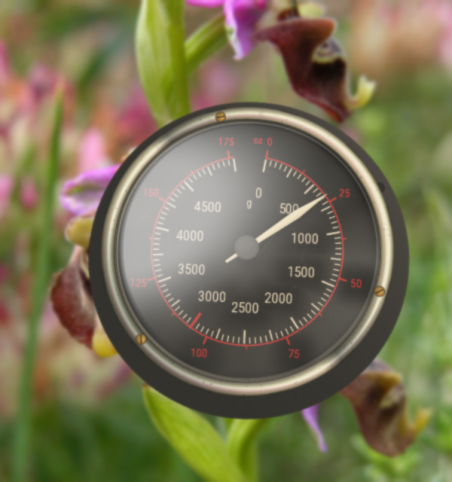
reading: g 650
